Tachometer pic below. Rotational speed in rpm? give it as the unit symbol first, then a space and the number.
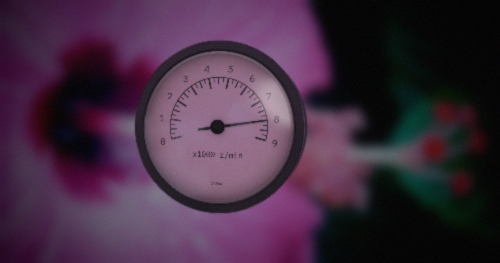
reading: rpm 8000
